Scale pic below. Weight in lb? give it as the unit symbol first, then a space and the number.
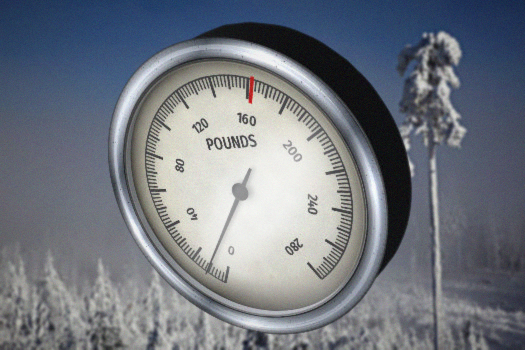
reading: lb 10
